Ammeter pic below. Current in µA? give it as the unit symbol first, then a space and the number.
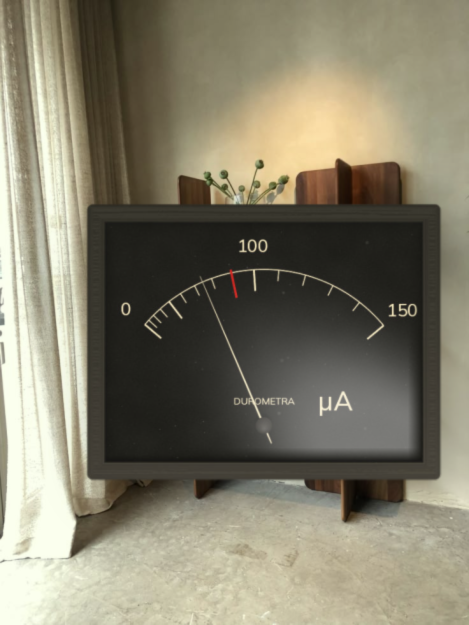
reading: µA 75
